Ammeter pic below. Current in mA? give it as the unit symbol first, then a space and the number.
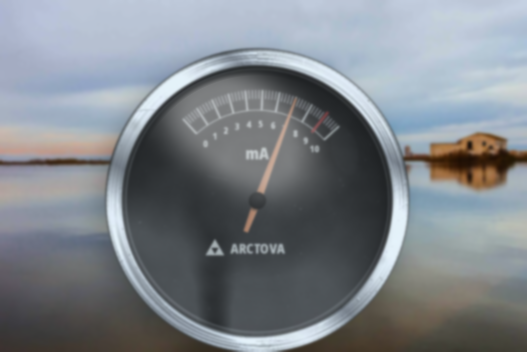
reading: mA 7
